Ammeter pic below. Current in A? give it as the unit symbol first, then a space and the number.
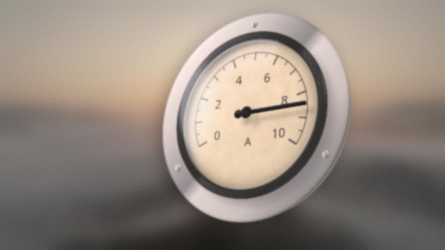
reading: A 8.5
